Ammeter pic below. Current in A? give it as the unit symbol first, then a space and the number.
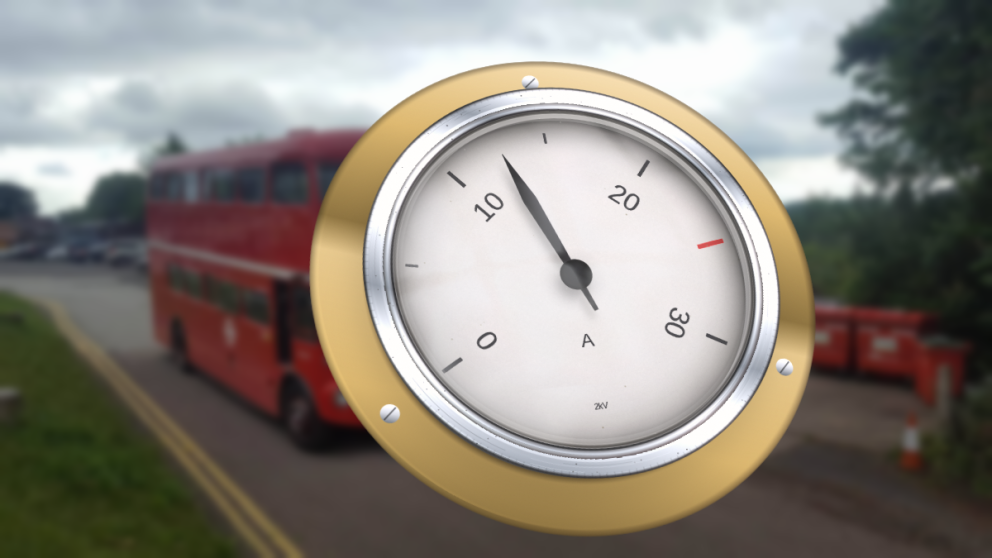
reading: A 12.5
